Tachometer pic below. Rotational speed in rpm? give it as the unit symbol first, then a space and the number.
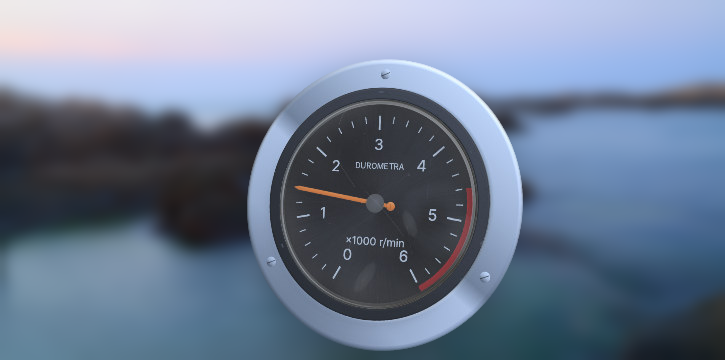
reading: rpm 1400
